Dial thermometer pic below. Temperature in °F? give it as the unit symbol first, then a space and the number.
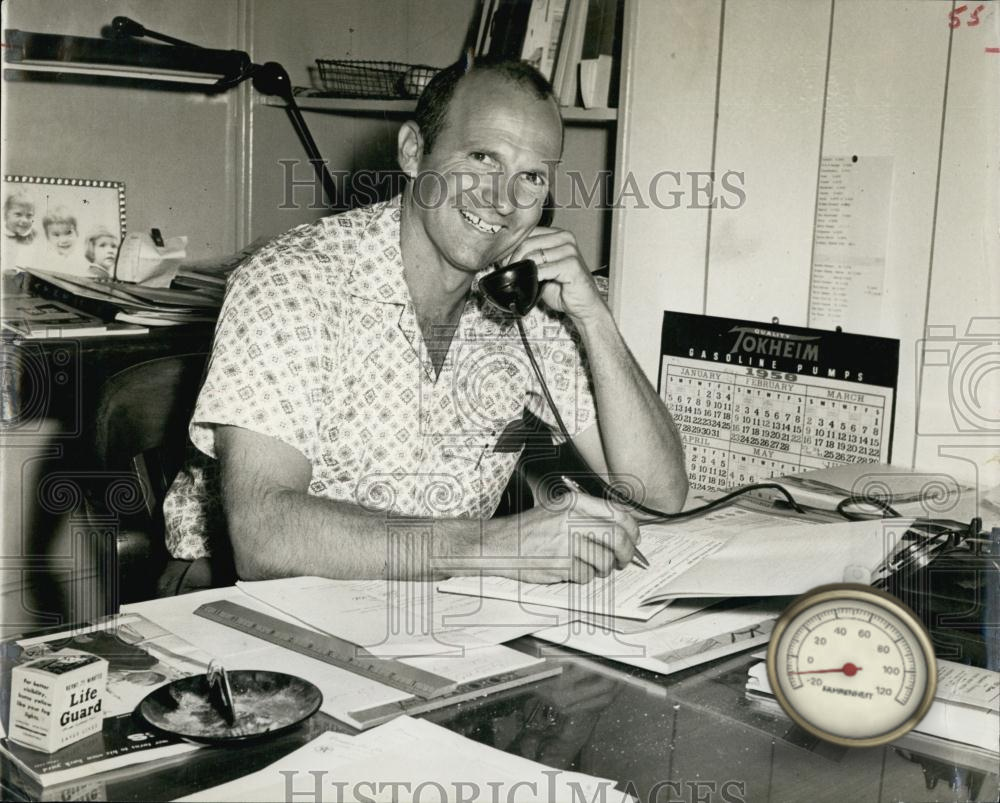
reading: °F -10
